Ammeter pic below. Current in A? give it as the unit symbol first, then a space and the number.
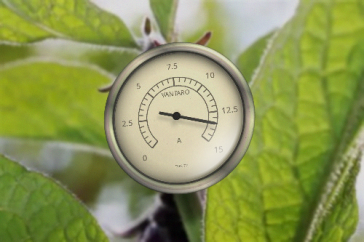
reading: A 13.5
